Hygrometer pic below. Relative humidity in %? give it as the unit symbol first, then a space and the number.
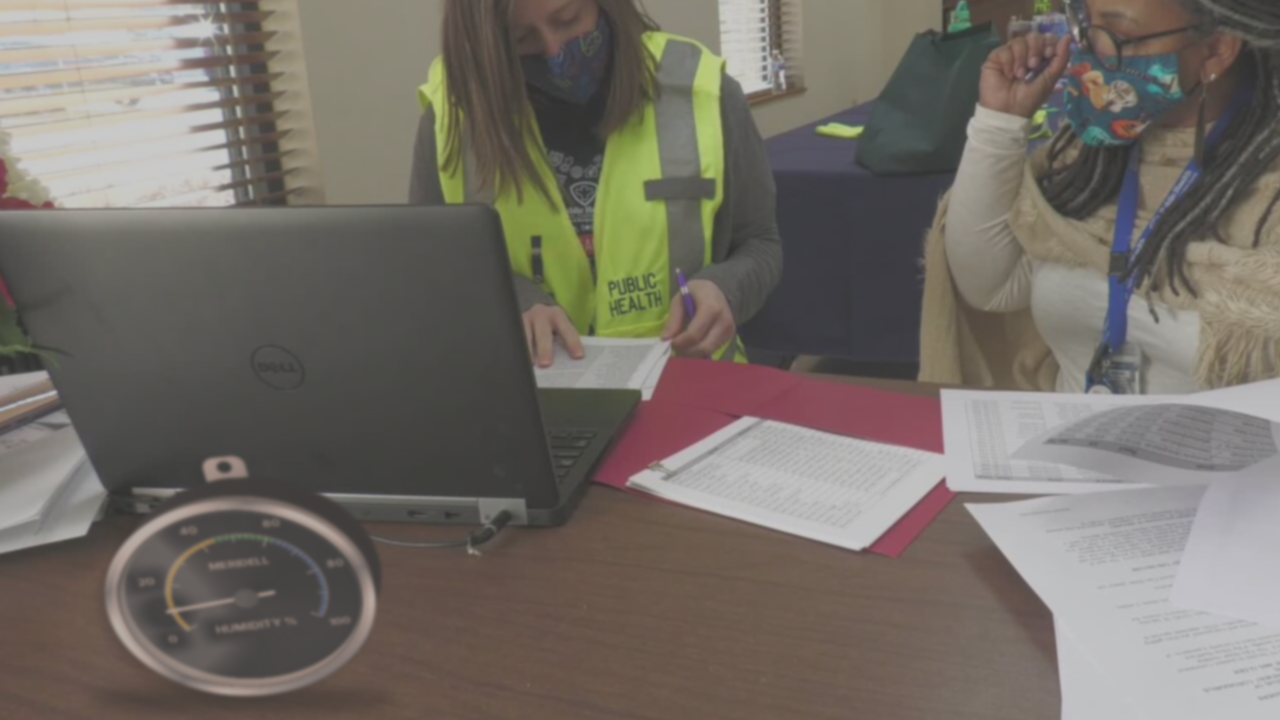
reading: % 10
